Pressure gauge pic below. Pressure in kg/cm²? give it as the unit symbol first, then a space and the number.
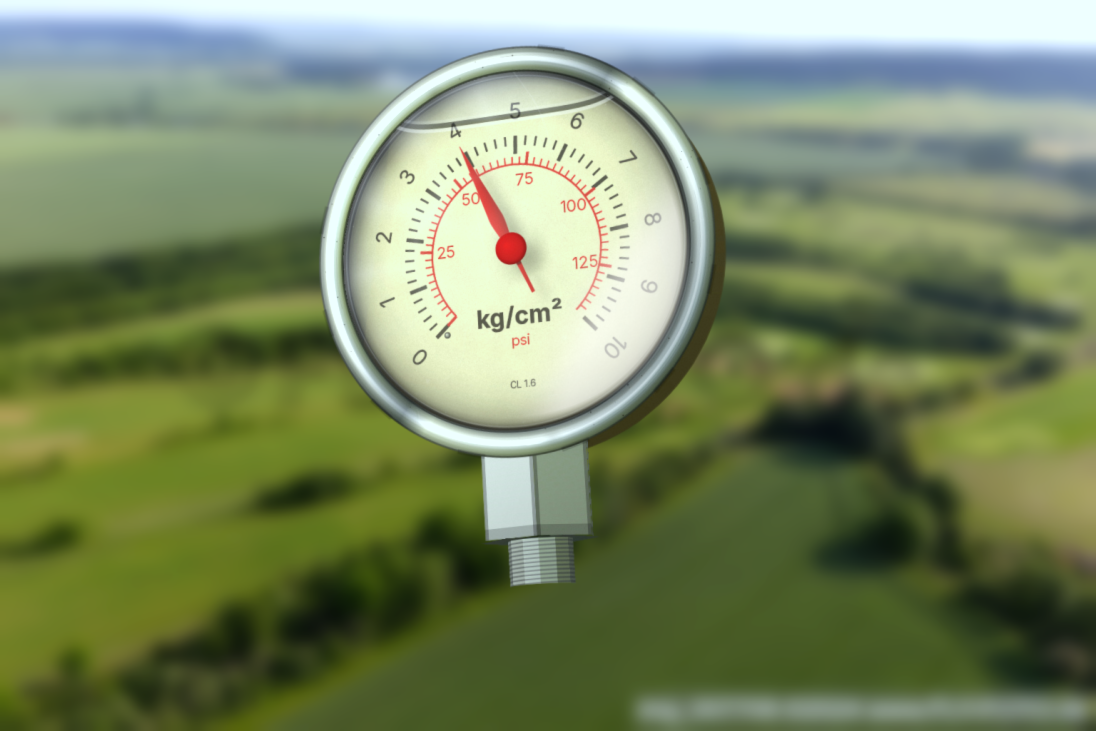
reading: kg/cm² 4
